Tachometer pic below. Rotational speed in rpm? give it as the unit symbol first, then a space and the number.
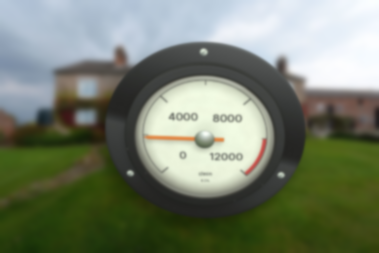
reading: rpm 2000
